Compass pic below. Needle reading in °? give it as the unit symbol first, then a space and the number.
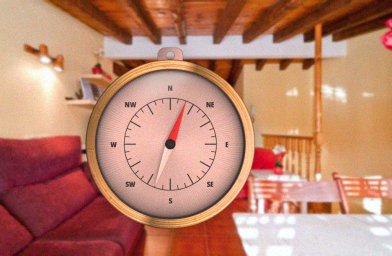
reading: ° 20
